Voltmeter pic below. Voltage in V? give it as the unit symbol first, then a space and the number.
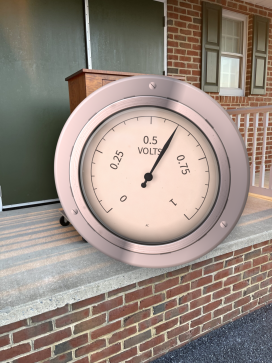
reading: V 0.6
